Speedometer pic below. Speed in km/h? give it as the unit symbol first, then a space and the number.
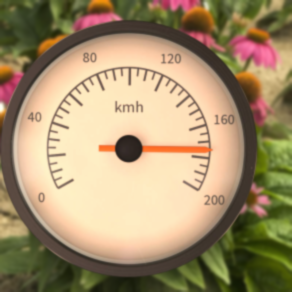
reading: km/h 175
